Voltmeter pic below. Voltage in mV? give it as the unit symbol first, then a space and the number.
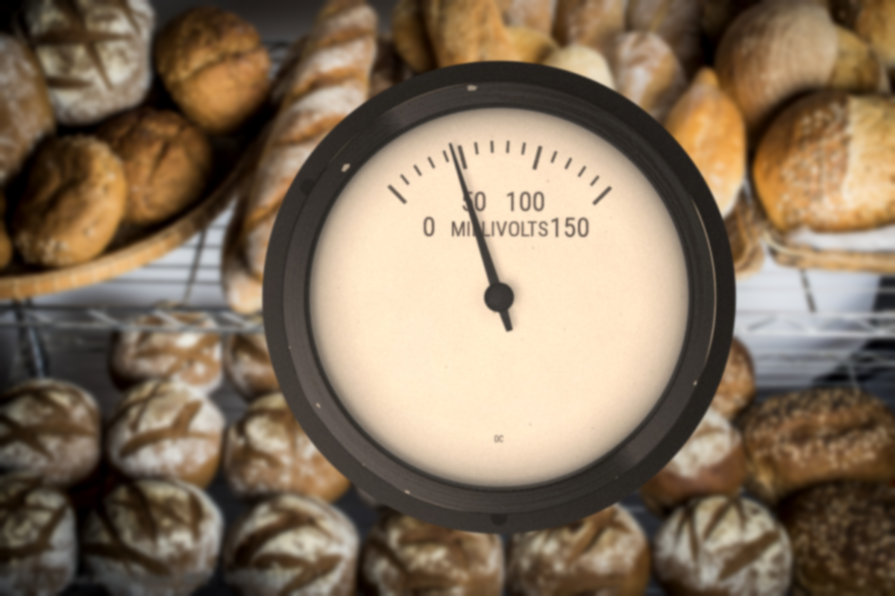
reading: mV 45
